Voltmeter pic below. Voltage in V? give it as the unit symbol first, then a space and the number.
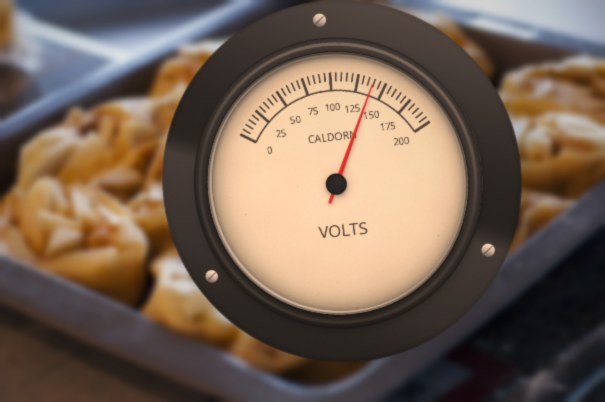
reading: V 140
